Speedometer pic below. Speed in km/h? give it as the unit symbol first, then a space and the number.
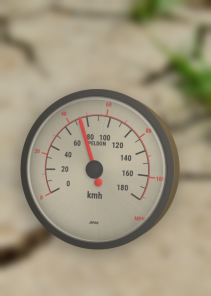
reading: km/h 75
